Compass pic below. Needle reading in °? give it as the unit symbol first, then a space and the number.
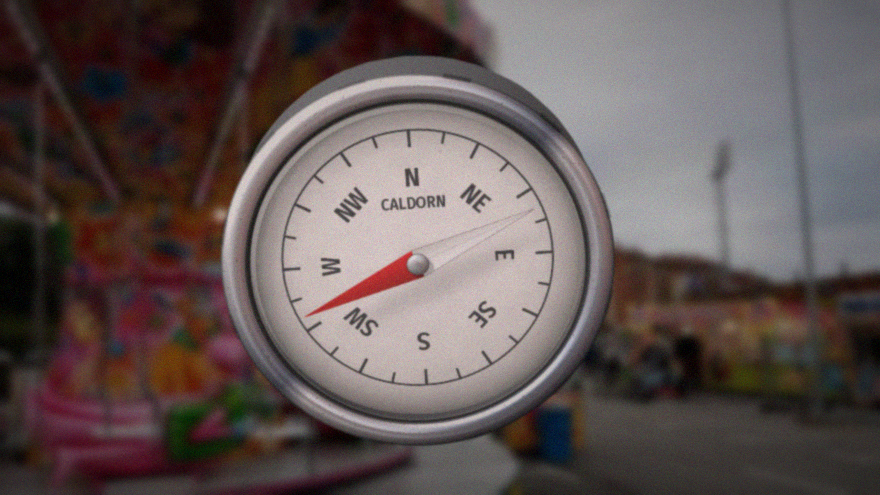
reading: ° 247.5
